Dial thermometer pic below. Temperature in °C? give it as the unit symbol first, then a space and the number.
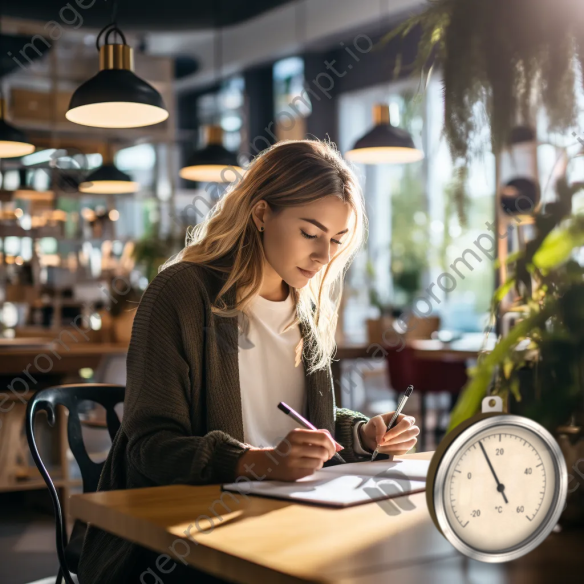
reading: °C 12
